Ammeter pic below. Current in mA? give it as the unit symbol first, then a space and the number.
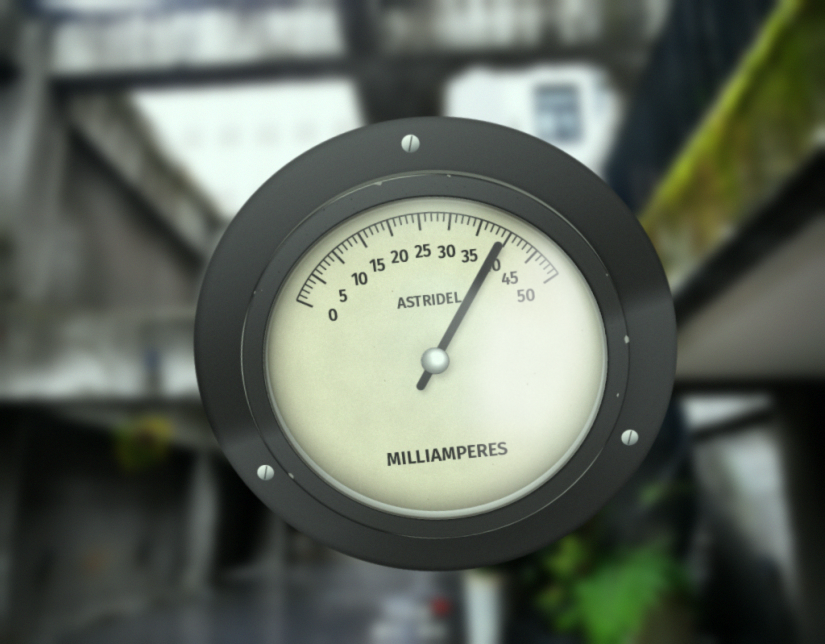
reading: mA 39
